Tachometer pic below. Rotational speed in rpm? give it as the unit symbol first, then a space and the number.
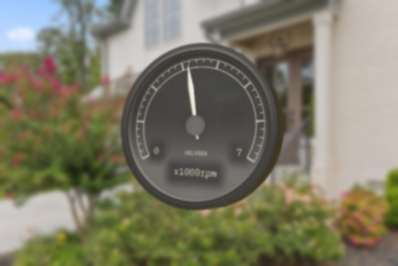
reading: rpm 3200
